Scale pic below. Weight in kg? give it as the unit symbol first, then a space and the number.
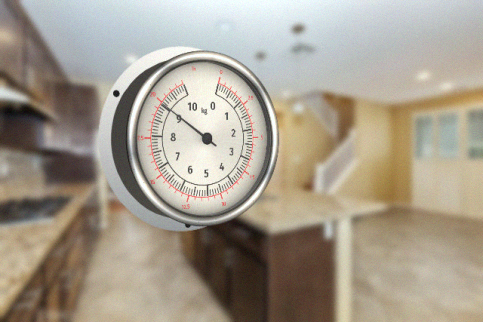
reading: kg 9
